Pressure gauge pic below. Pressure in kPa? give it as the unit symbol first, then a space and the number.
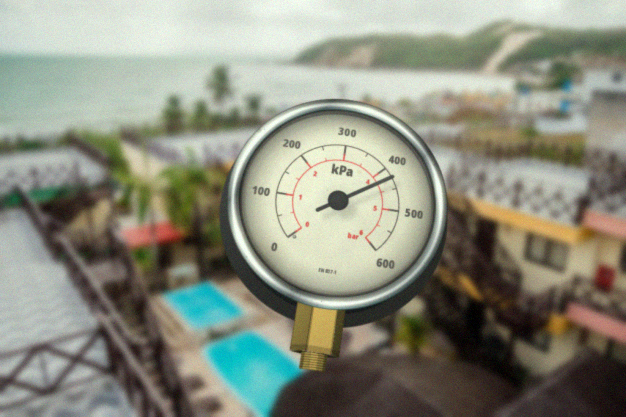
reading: kPa 425
